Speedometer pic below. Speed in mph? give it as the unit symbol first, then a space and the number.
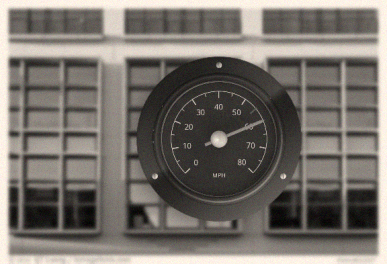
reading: mph 60
